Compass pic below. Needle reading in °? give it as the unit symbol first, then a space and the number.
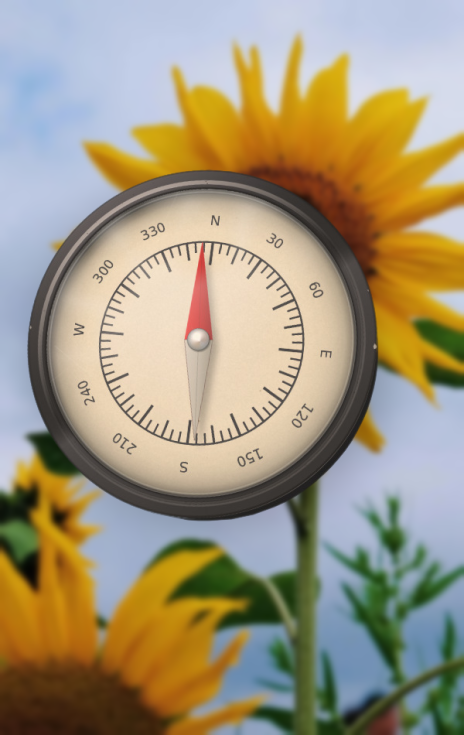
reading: ° 355
